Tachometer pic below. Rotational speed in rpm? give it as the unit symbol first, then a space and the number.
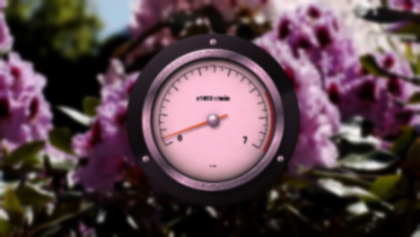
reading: rpm 250
